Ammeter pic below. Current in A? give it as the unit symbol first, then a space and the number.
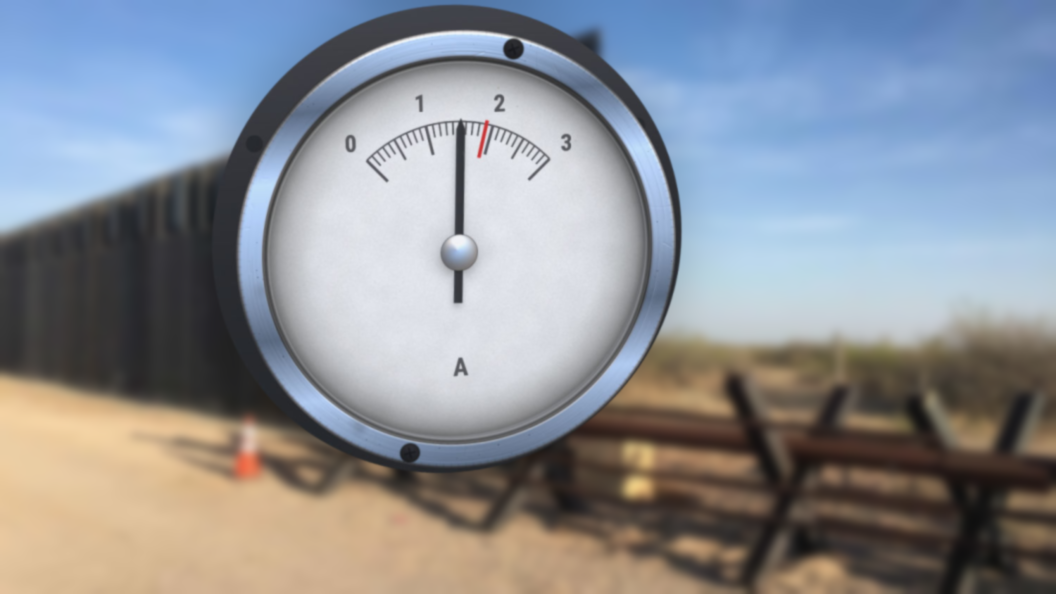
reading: A 1.5
